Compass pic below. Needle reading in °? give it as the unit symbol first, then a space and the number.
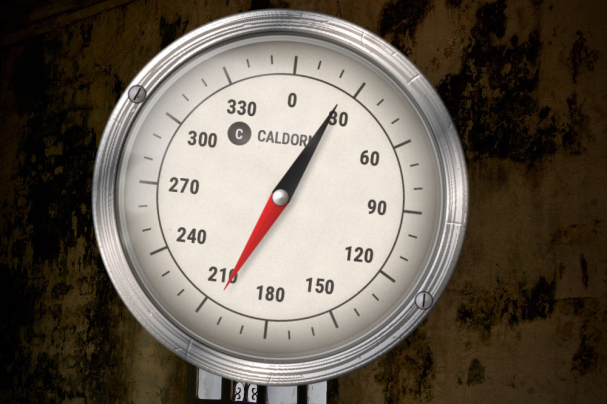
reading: ° 205
